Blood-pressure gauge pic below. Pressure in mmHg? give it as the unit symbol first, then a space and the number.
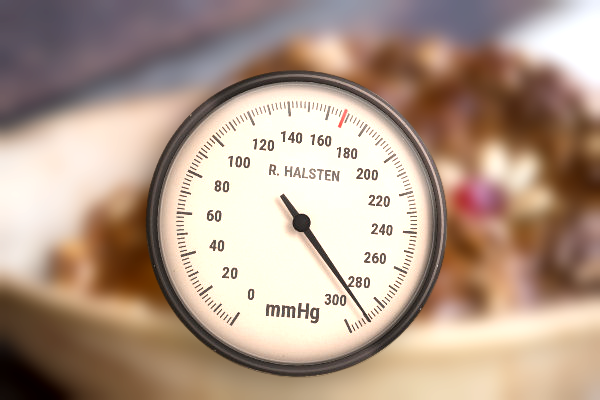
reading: mmHg 290
